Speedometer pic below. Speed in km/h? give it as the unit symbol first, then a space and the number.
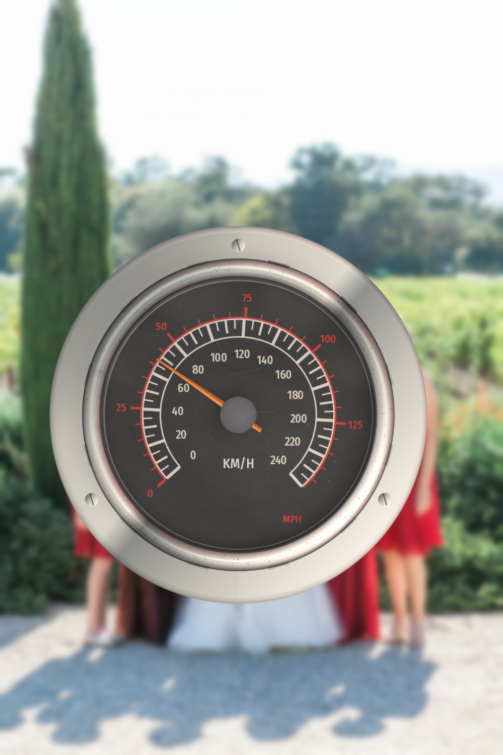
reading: km/h 67.5
